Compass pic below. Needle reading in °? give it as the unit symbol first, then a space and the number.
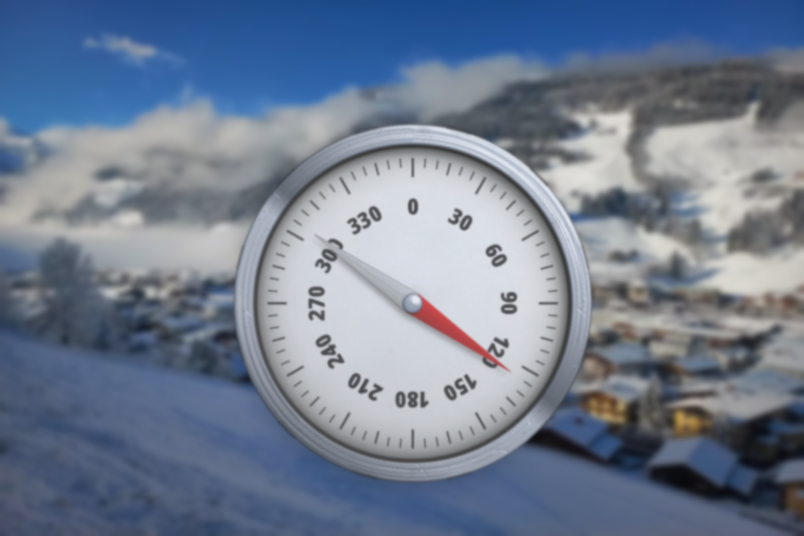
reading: ° 125
